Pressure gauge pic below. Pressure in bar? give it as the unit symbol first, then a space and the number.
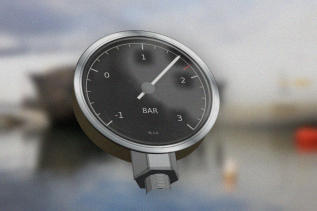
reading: bar 1.6
